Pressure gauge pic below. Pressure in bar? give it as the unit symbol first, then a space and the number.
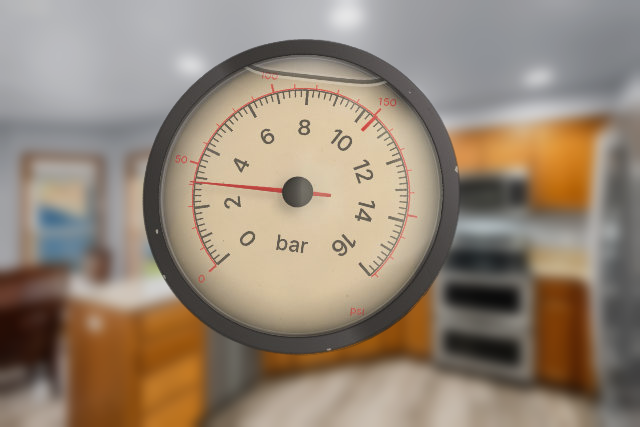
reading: bar 2.8
